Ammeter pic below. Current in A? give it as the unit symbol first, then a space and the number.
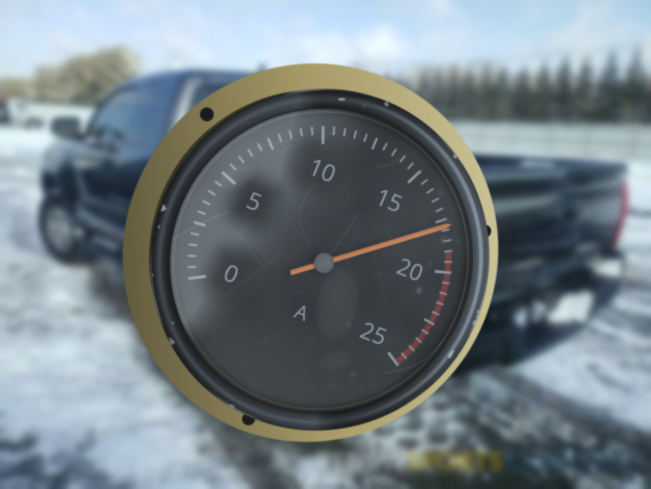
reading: A 17.75
